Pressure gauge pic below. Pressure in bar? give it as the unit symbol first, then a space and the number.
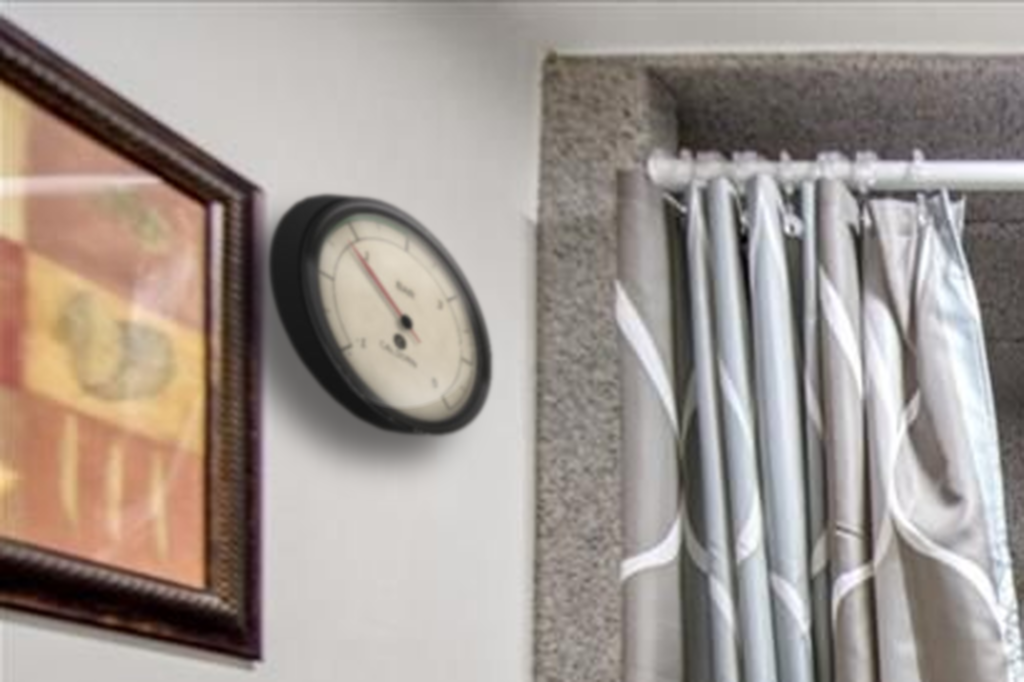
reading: bar 0.75
